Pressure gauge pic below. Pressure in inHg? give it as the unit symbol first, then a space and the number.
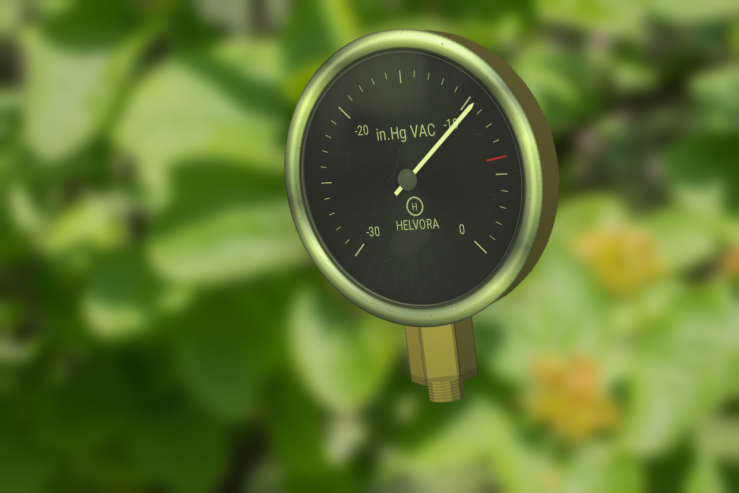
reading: inHg -9.5
